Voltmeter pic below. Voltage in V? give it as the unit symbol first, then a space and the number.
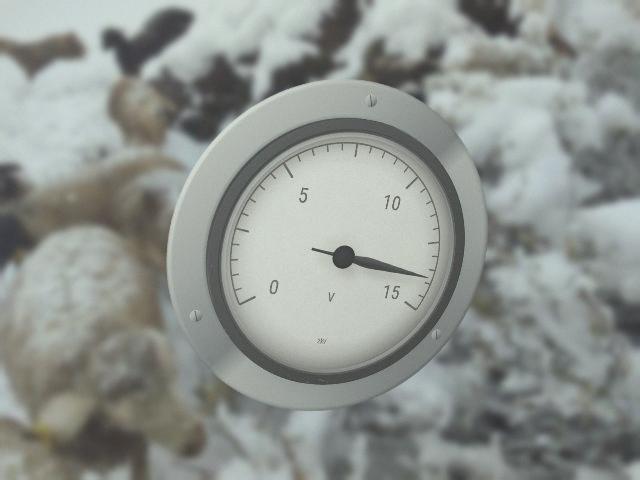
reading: V 13.75
